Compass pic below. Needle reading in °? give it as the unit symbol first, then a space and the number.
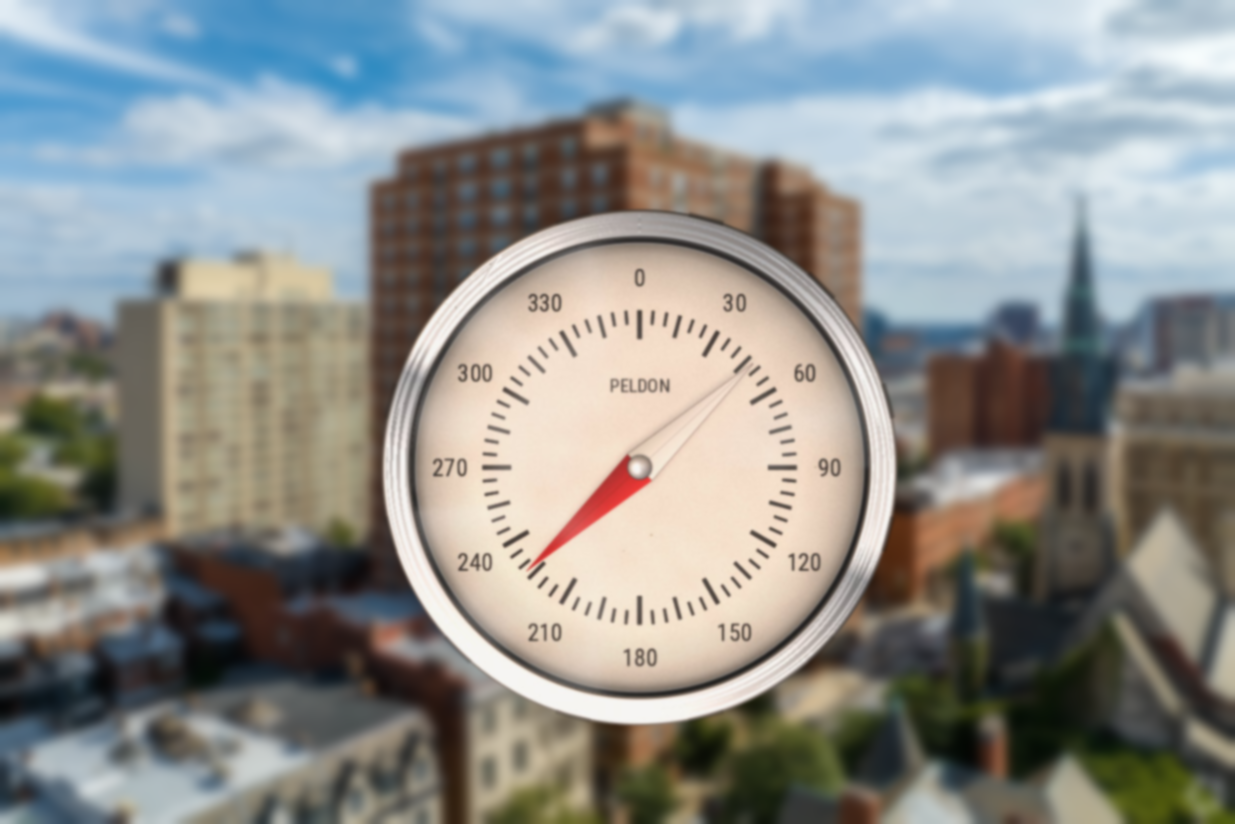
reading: ° 227.5
